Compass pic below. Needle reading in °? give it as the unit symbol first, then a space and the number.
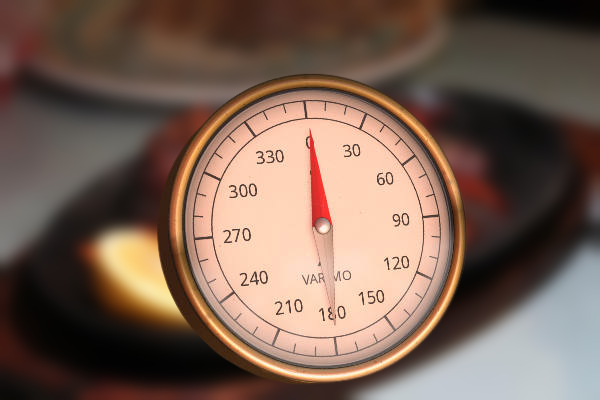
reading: ° 0
